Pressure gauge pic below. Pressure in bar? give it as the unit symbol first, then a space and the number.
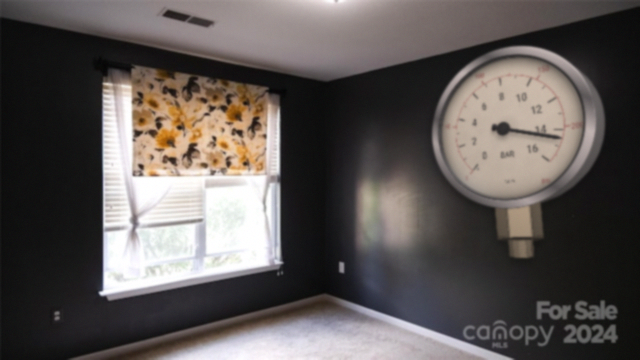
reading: bar 14.5
